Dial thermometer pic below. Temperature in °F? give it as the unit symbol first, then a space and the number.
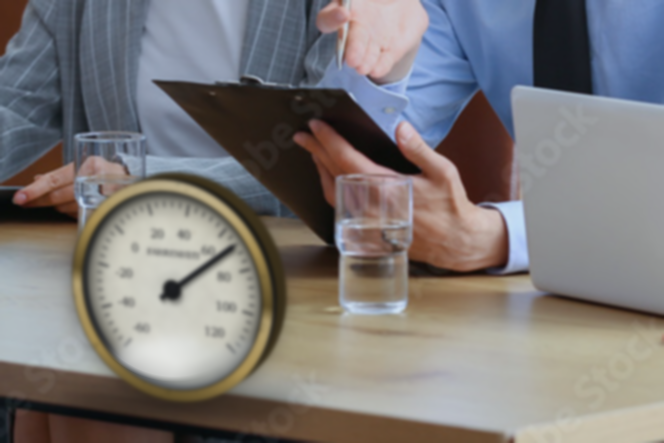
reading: °F 68
